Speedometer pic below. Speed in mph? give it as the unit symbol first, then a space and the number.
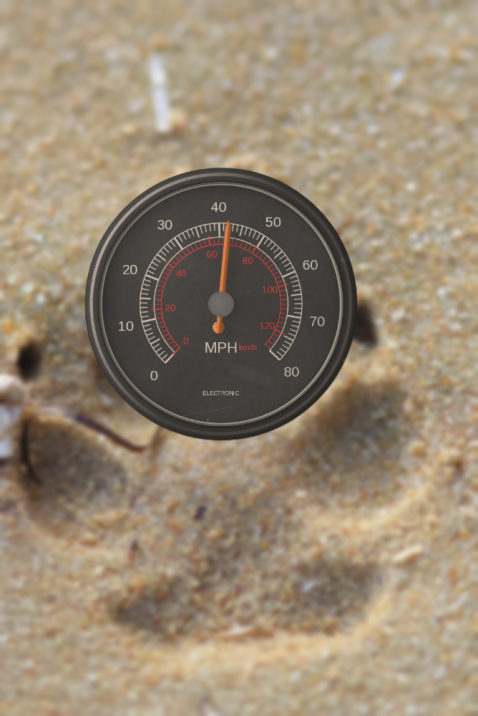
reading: mph 42
